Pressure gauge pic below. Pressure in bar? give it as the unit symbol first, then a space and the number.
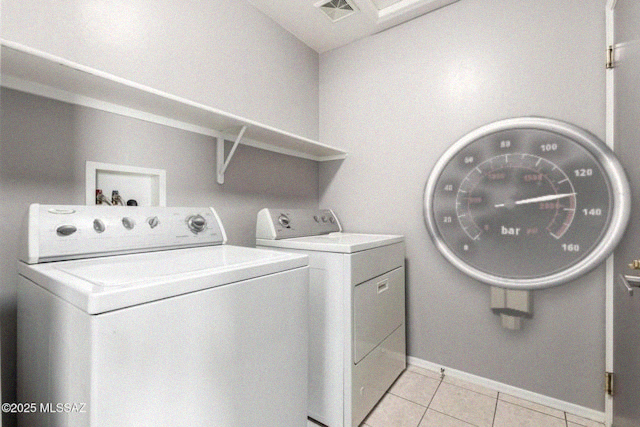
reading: bar 130
